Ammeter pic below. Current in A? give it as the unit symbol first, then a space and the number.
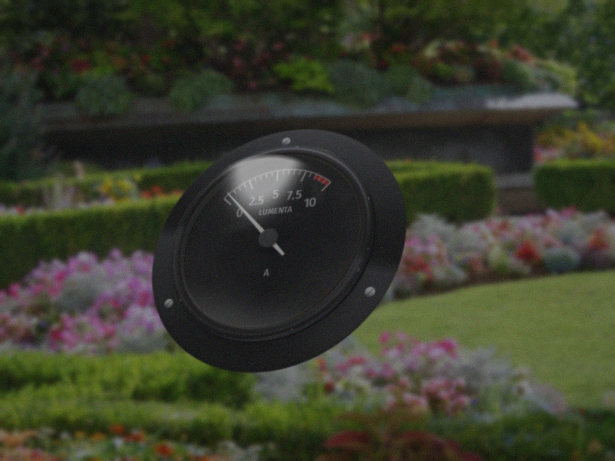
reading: A 0.5
